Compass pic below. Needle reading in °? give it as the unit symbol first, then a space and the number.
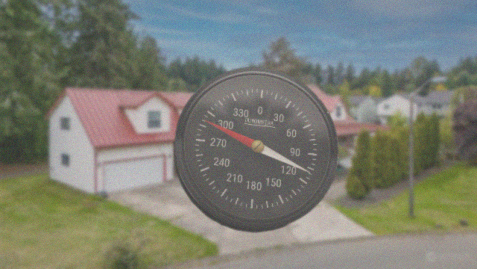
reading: ° 290
